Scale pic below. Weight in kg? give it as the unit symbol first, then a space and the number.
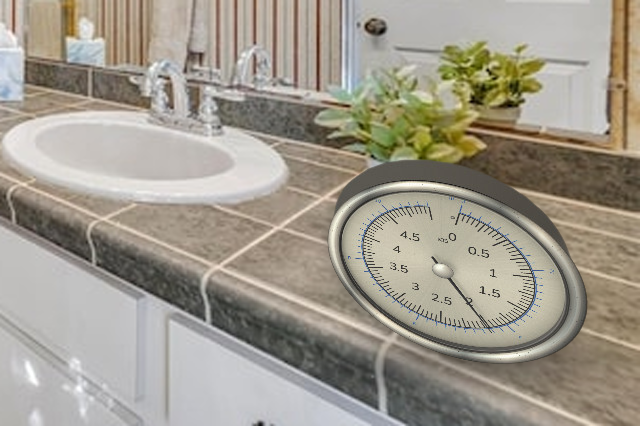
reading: kg 2
